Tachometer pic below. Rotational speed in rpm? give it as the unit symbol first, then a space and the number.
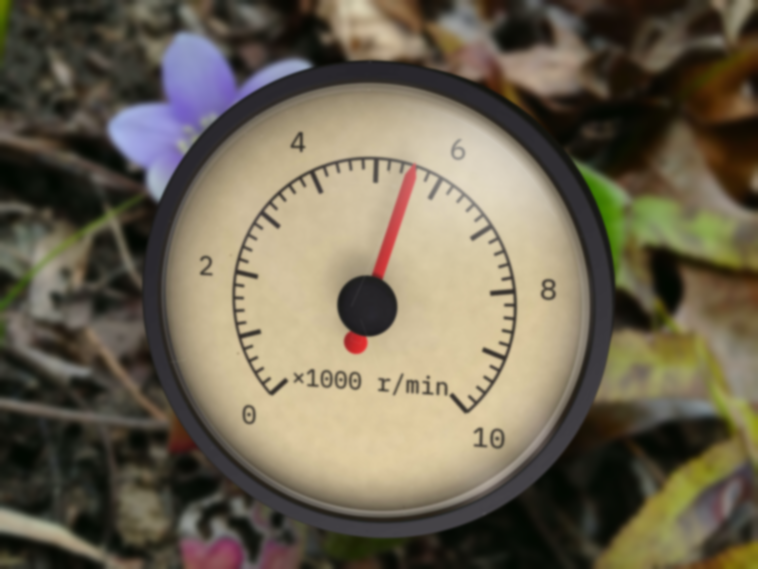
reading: rpm 5600
